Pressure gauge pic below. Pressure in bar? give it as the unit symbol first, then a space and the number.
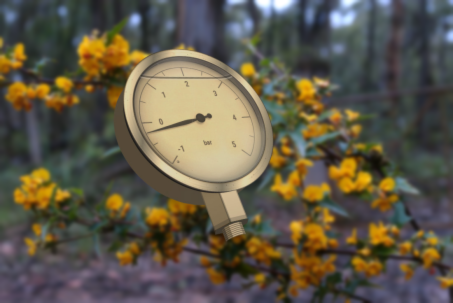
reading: bar -0.25
